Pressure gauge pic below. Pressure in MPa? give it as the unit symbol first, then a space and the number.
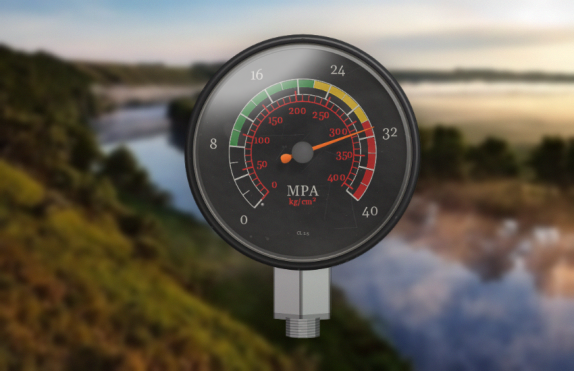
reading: MPa 31
